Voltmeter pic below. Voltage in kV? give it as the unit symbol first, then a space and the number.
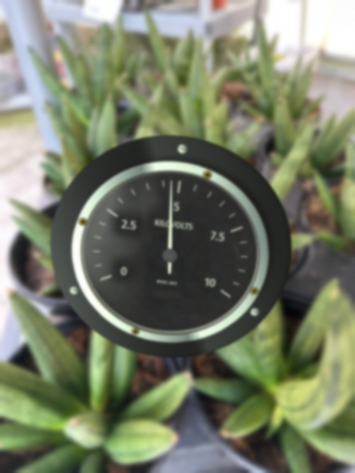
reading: kV 4.75
